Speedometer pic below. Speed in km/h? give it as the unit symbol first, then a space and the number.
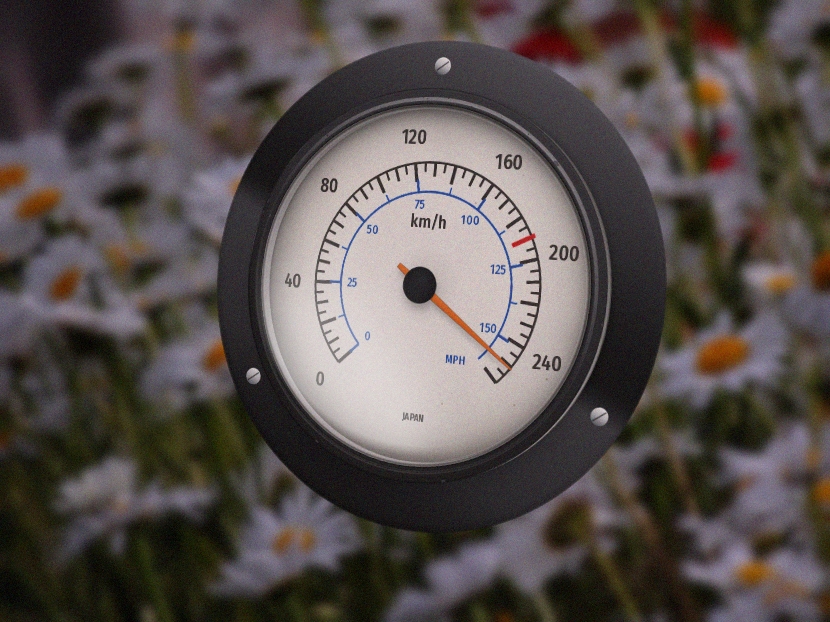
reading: km/h 250
